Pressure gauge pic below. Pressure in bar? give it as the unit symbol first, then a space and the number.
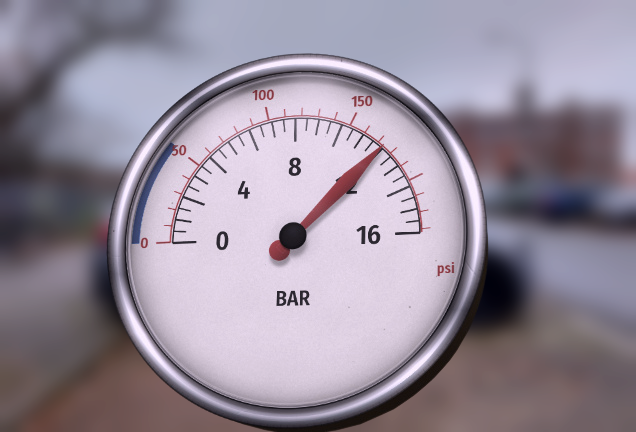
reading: bar 12
